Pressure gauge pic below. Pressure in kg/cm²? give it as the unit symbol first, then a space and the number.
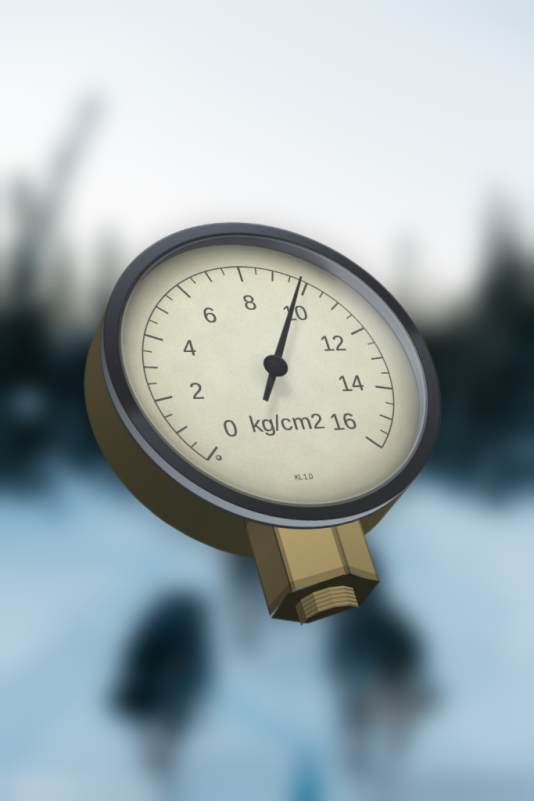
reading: kg/cm² 9.75
